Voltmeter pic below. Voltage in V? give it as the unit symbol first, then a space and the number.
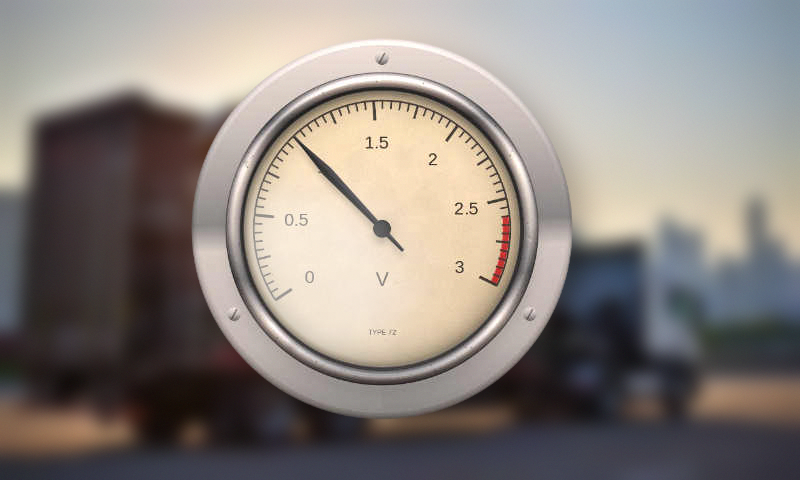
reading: V 1
